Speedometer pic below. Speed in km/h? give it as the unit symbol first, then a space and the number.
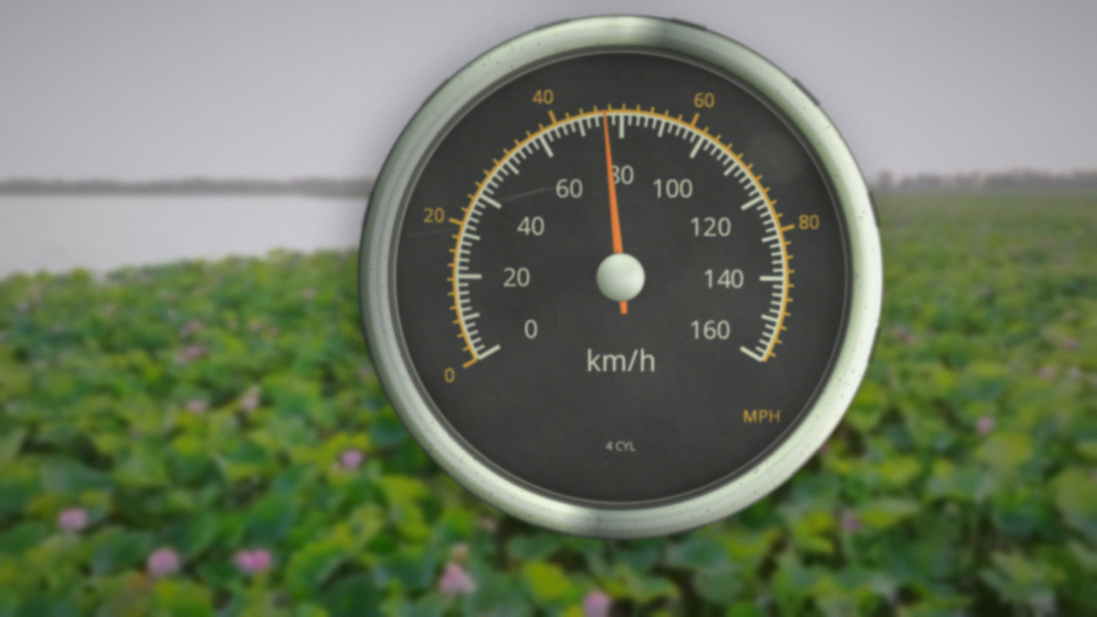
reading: km/h 76
